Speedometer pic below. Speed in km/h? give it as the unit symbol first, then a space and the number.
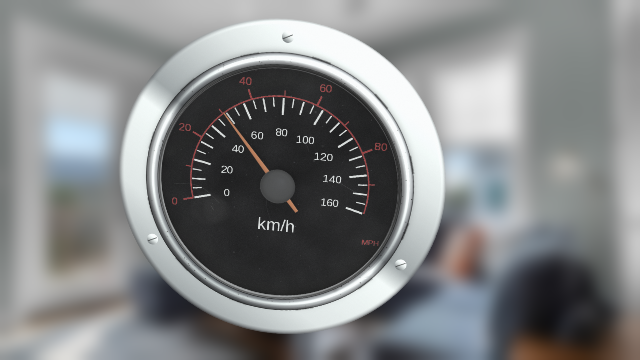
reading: km/h 50
